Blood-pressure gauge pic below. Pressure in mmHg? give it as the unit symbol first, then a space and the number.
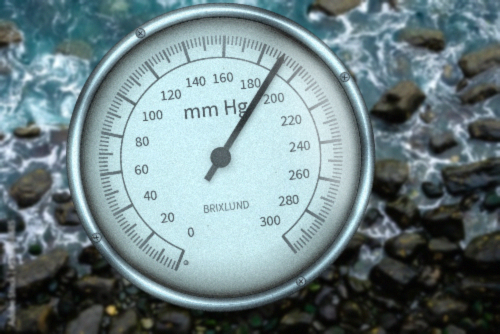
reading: mmHg 190
